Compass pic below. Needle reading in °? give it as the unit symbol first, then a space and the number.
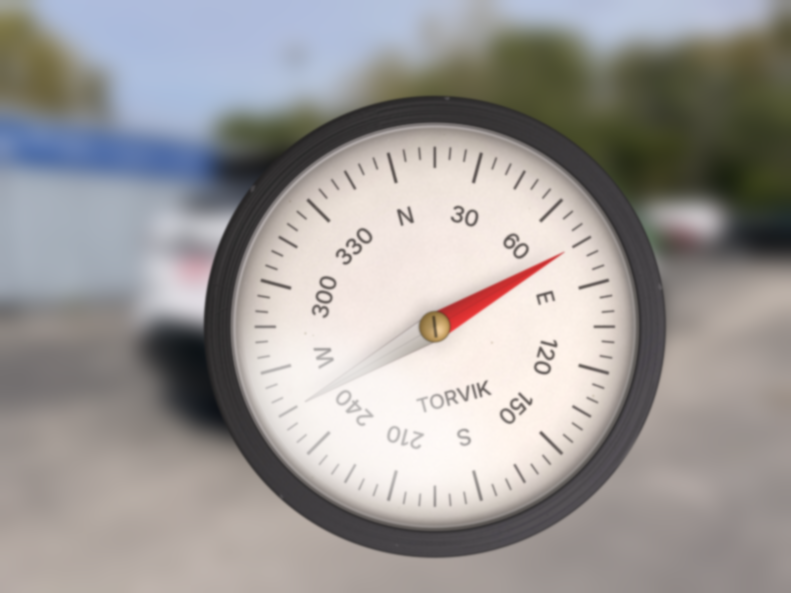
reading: ° 75
